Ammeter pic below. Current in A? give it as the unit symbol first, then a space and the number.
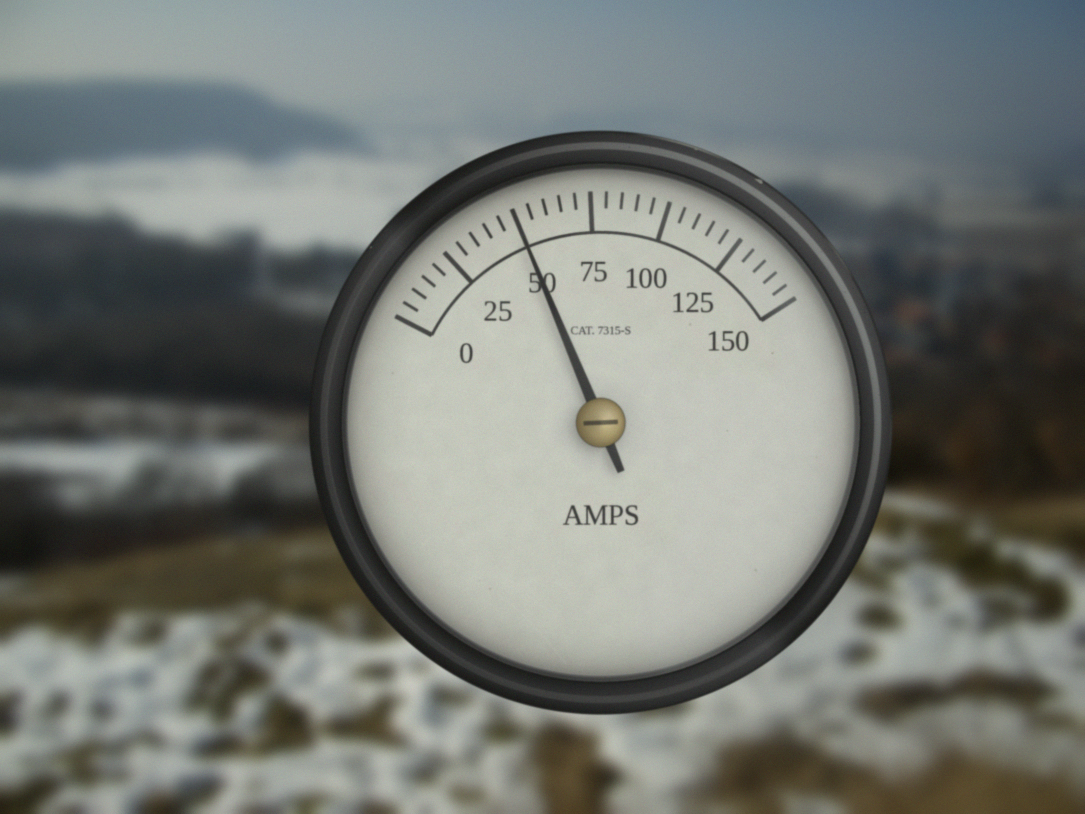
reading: A 50
